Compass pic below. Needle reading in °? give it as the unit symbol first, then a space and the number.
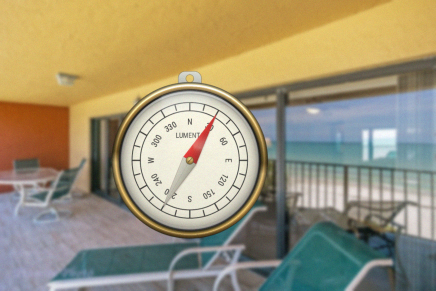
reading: ° 30
